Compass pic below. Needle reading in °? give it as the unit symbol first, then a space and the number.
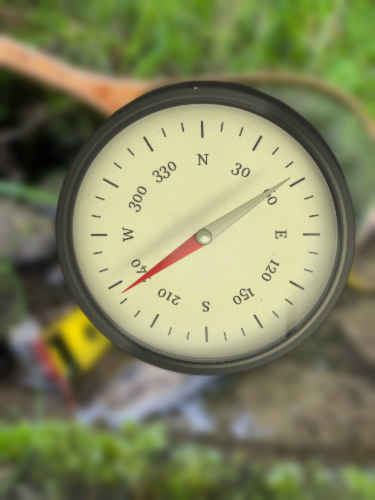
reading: ° 235
